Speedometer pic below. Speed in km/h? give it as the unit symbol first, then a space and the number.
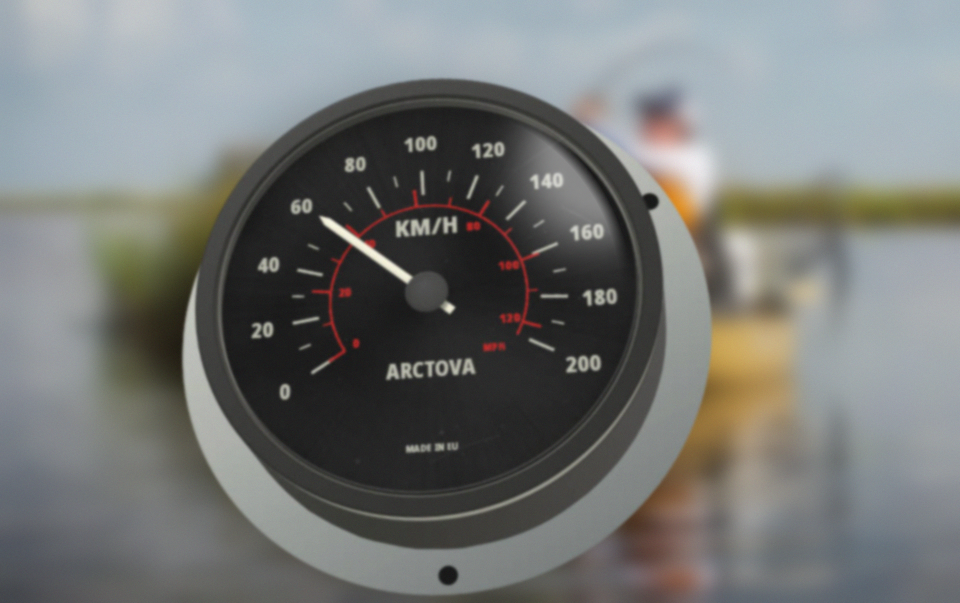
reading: km/h 60
